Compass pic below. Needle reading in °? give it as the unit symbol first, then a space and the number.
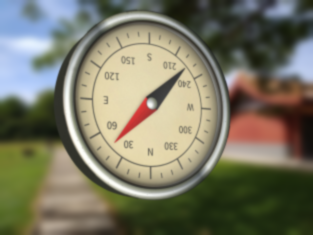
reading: ° 45
